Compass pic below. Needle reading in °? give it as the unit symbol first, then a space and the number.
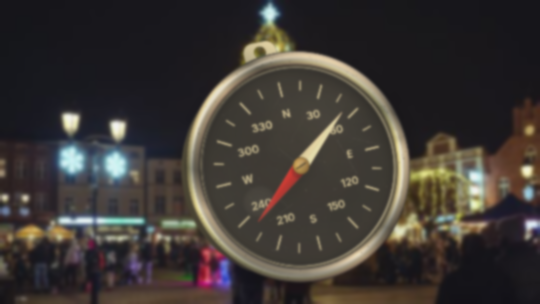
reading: ° 232.5
